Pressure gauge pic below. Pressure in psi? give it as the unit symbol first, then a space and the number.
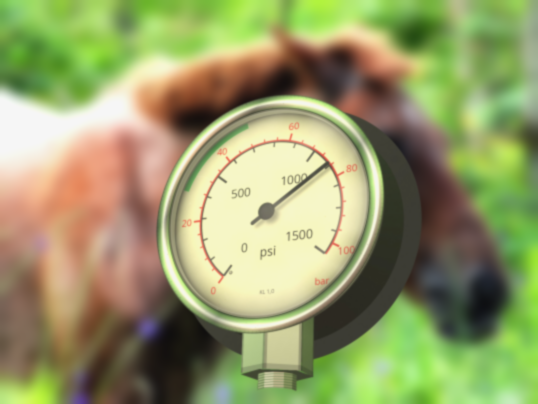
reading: psi 1100
